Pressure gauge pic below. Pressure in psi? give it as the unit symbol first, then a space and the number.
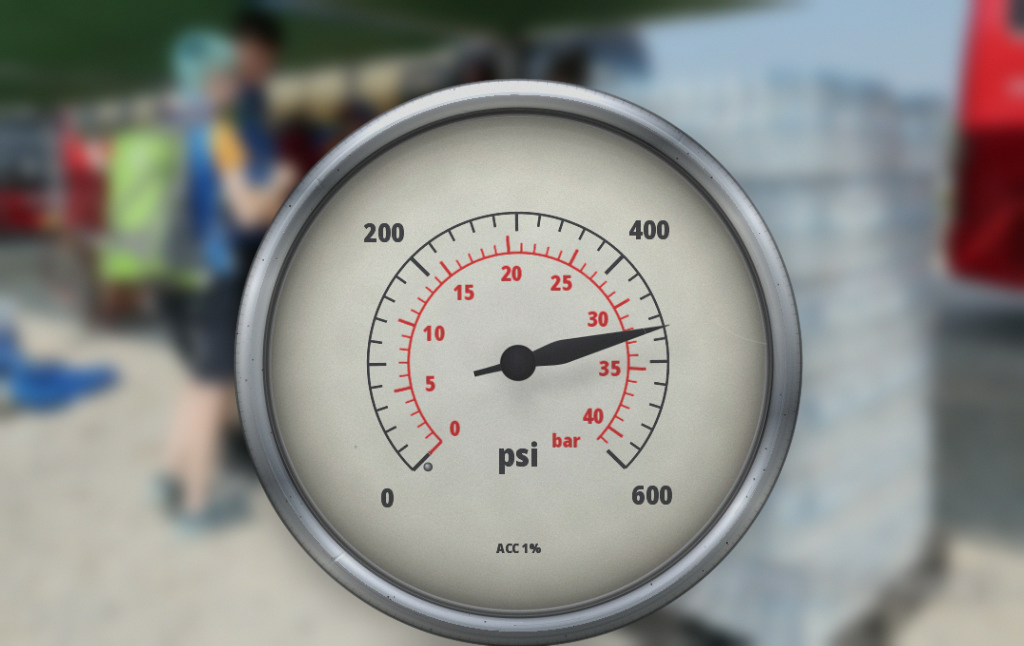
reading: psi 470
